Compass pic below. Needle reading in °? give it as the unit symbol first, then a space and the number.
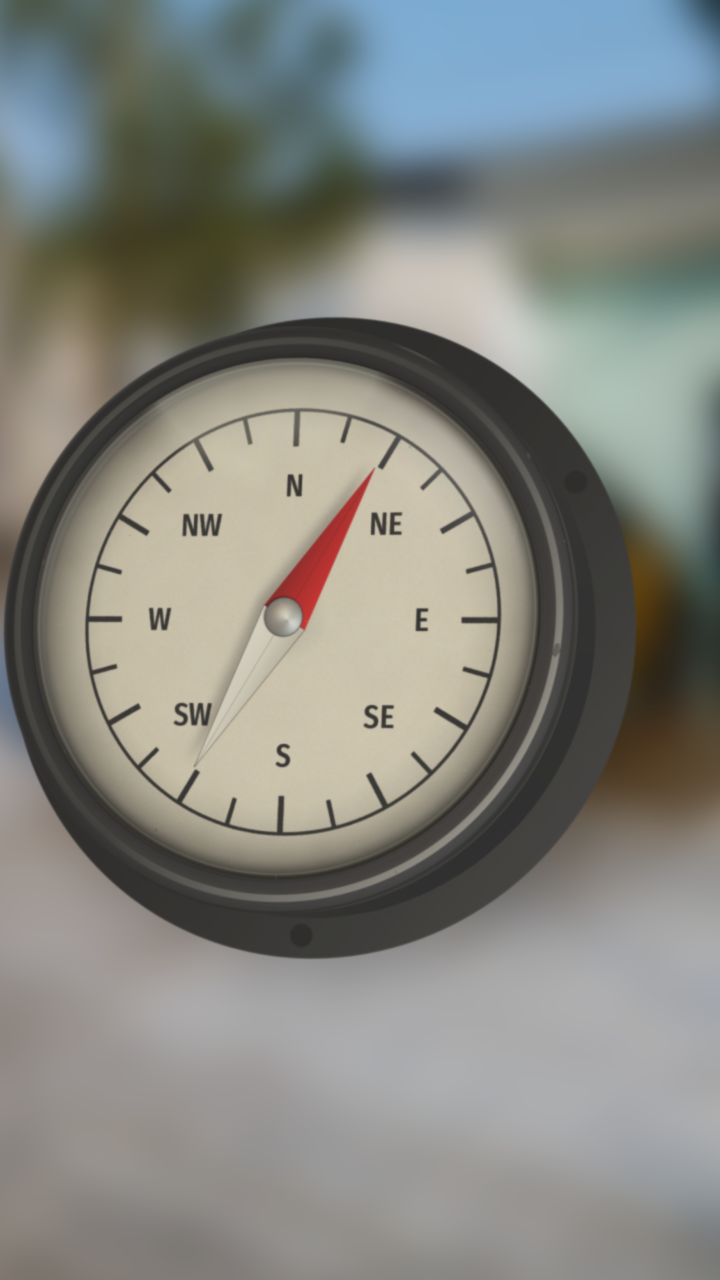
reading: ° 30
